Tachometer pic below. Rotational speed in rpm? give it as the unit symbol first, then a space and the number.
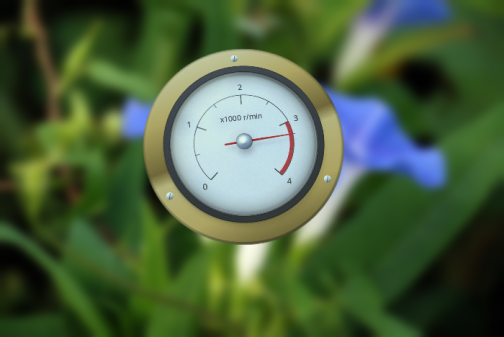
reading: rpm 3250
